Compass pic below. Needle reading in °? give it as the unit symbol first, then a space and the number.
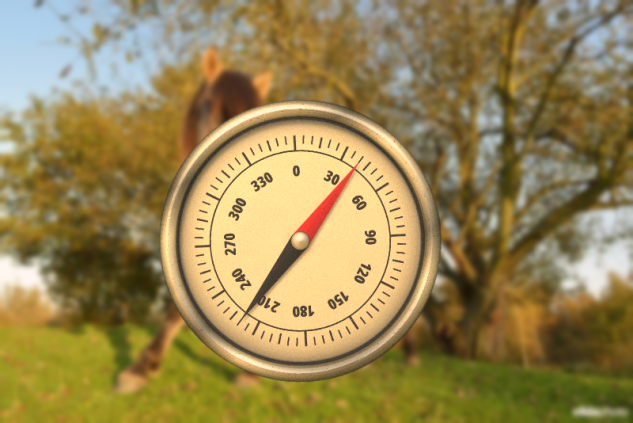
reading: ° 40
